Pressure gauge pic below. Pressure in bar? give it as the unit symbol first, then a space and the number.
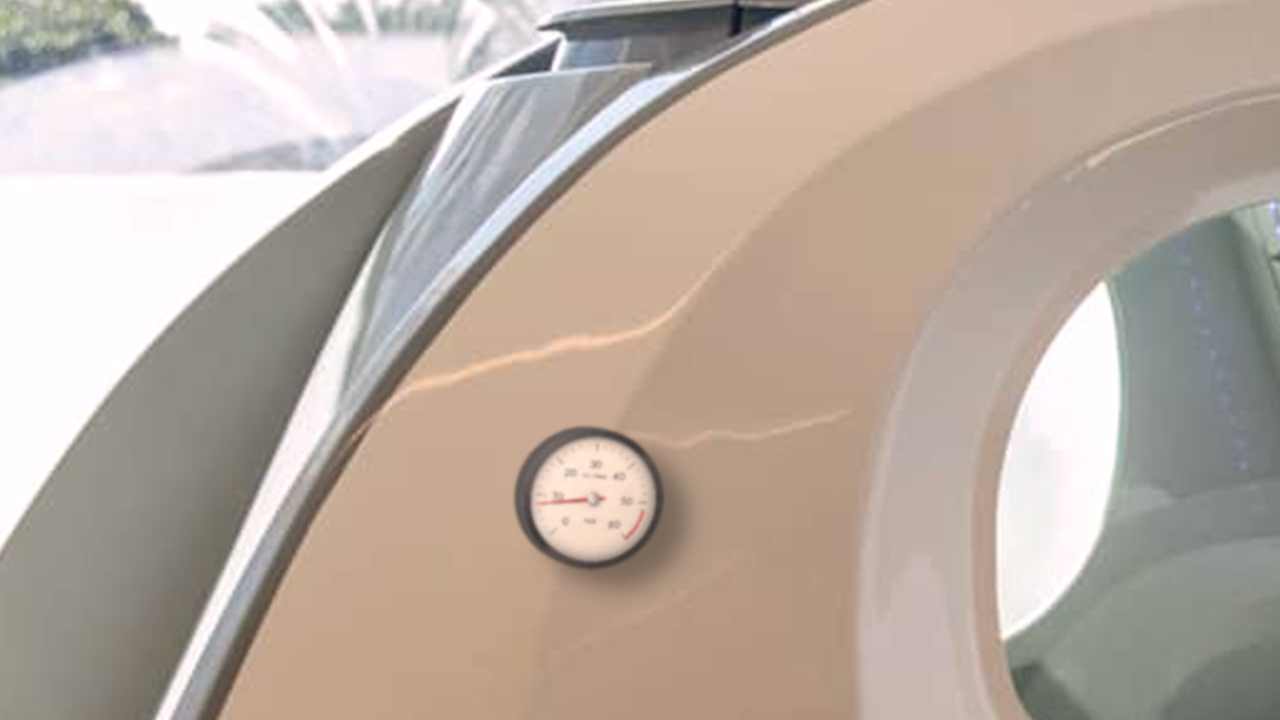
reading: bar 8
